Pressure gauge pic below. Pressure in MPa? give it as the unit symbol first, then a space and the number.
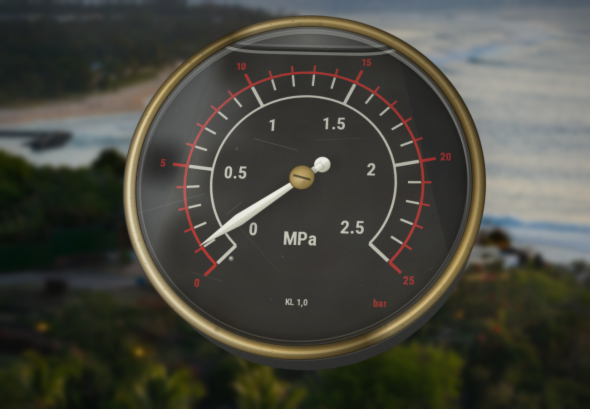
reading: MPa 0.1
